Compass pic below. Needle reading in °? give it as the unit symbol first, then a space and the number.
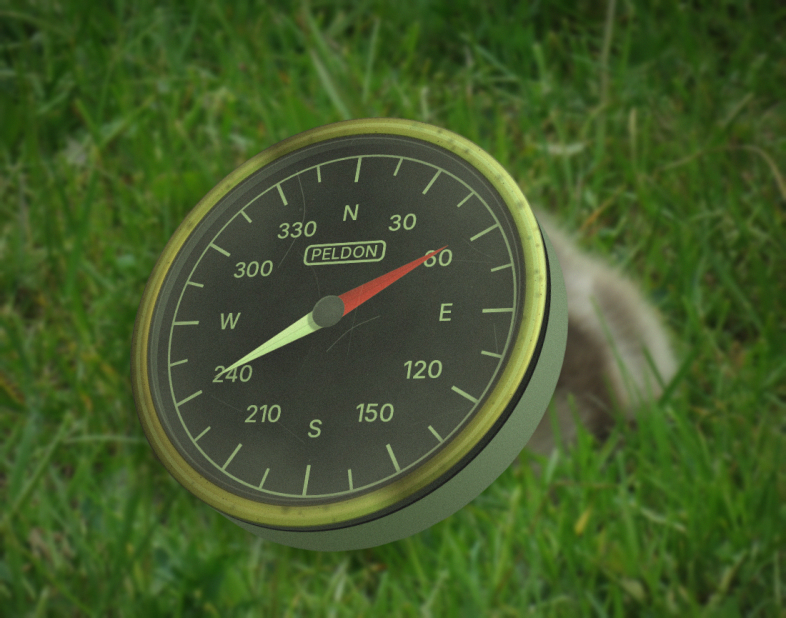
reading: ° 60
